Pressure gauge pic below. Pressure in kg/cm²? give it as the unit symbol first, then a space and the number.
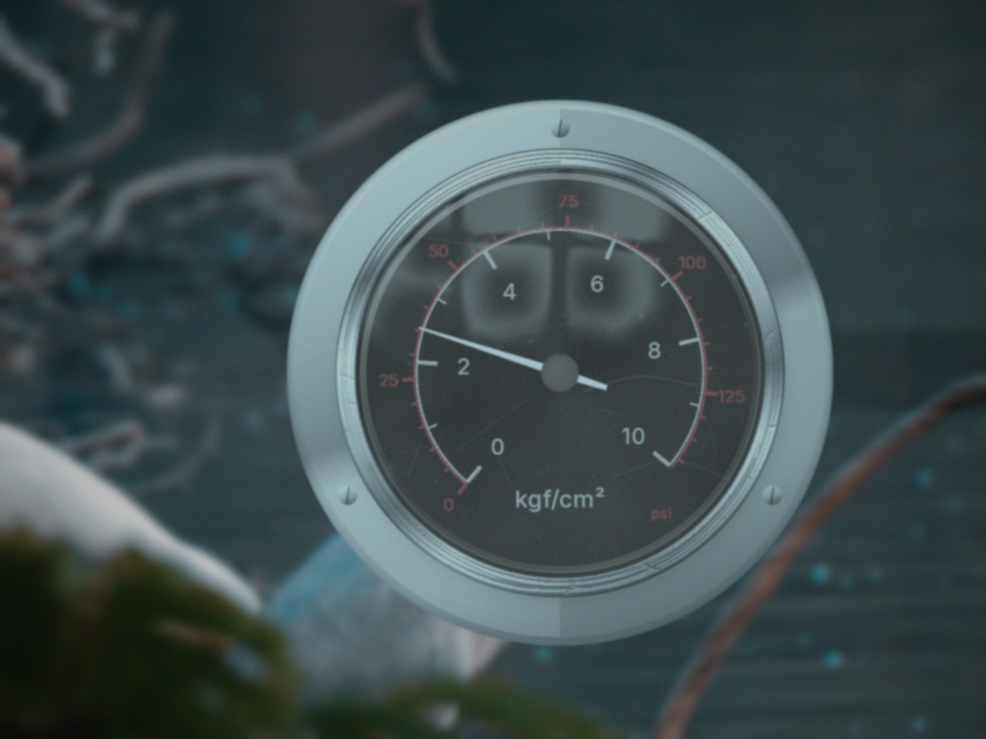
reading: kg/cm² 2.5
